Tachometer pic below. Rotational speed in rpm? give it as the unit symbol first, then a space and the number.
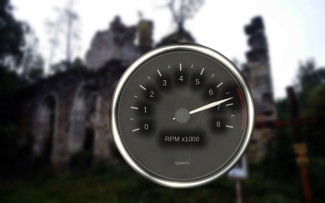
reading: rpm 6750
